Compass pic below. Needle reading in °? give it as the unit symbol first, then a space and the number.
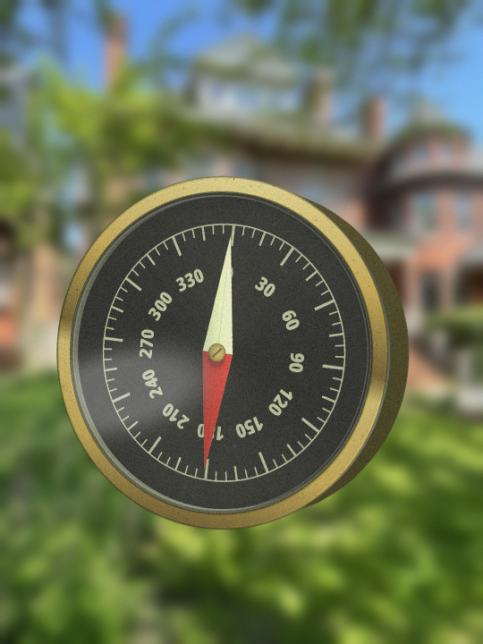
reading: ° 180
